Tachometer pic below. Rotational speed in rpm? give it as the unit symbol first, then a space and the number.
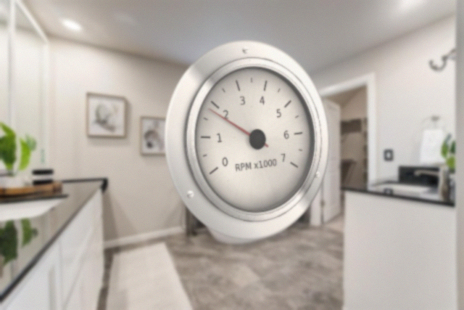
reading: rpm 1750
